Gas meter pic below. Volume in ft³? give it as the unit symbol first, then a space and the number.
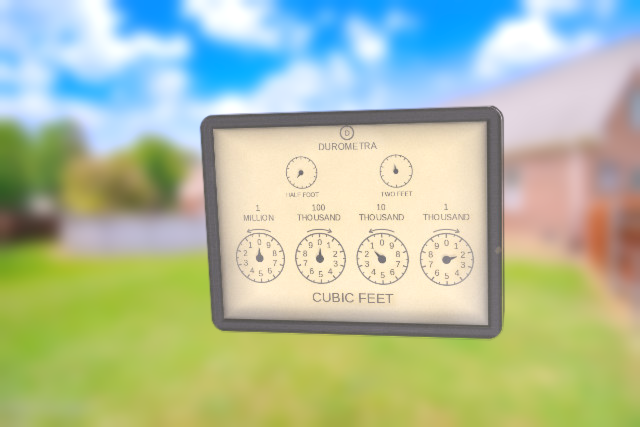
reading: ft³ 1200
